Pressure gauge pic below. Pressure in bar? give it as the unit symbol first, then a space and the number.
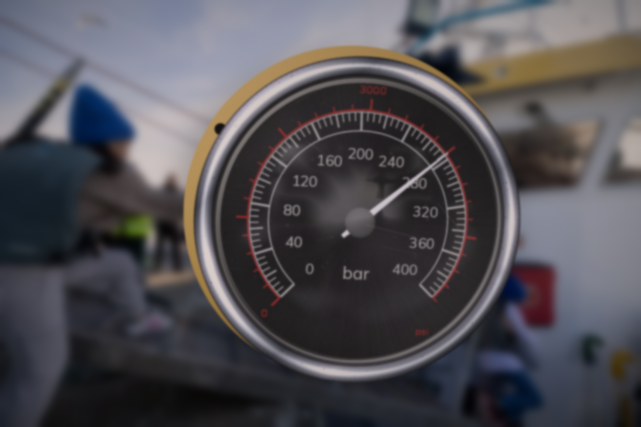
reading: bar 275
